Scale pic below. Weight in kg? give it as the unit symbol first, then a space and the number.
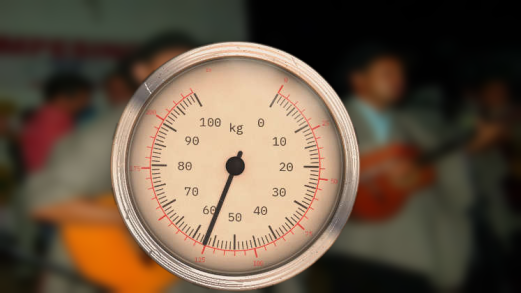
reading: kg 57
